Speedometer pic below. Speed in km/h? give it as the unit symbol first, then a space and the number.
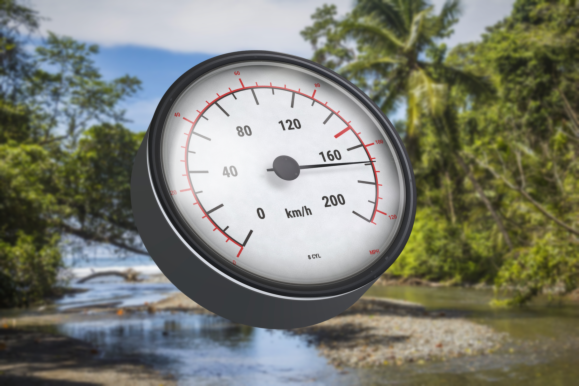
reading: km/h 170
